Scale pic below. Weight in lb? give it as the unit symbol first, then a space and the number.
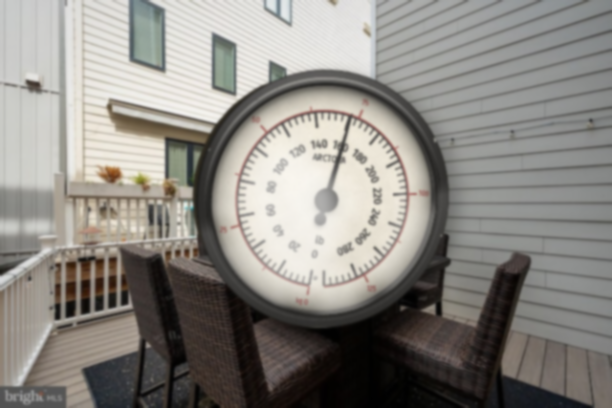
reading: lb 160
